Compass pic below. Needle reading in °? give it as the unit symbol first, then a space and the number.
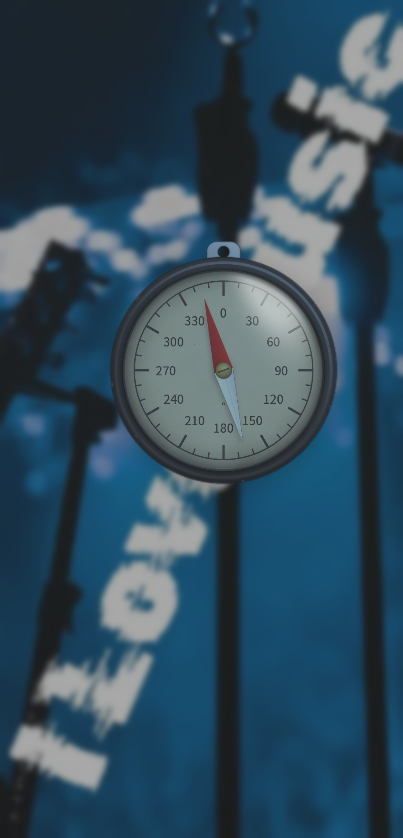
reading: ° 345
